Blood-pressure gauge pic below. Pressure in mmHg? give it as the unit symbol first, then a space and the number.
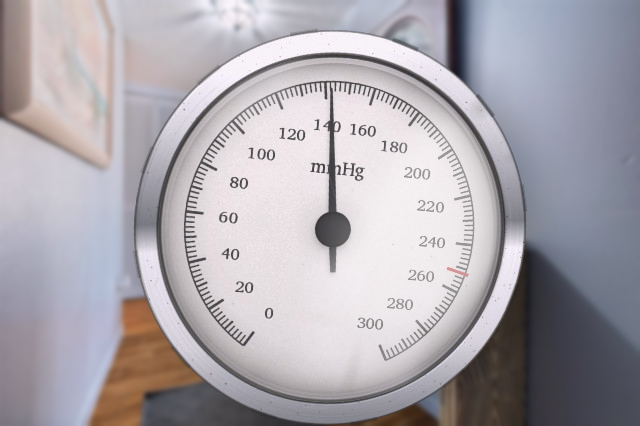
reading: mmHg 142
